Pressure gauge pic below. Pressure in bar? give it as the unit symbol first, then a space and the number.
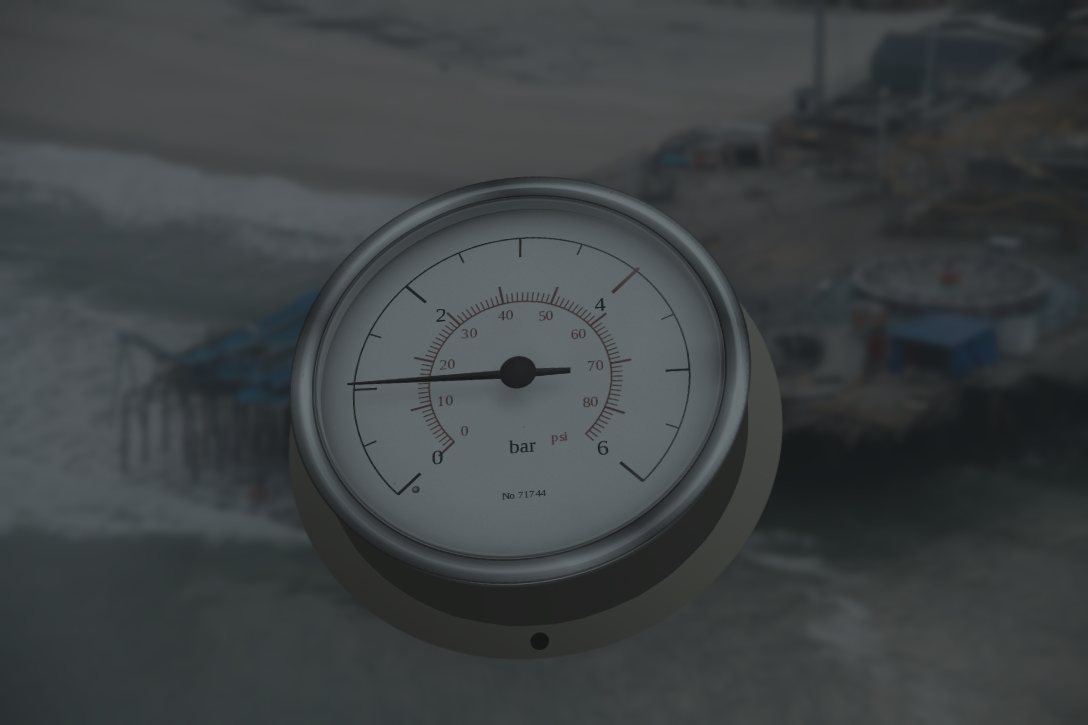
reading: bar 1
